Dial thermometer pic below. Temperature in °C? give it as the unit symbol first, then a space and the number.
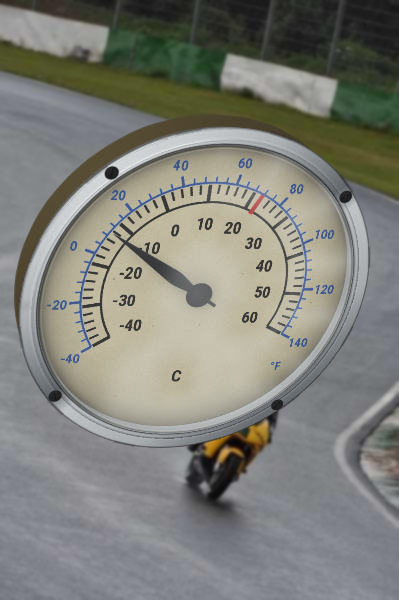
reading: °C -12
